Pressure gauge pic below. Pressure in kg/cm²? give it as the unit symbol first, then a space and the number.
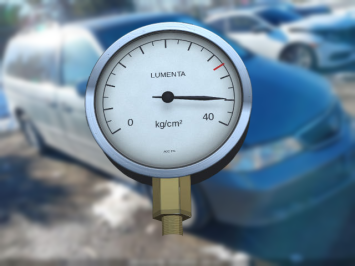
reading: kg/cm² 36
